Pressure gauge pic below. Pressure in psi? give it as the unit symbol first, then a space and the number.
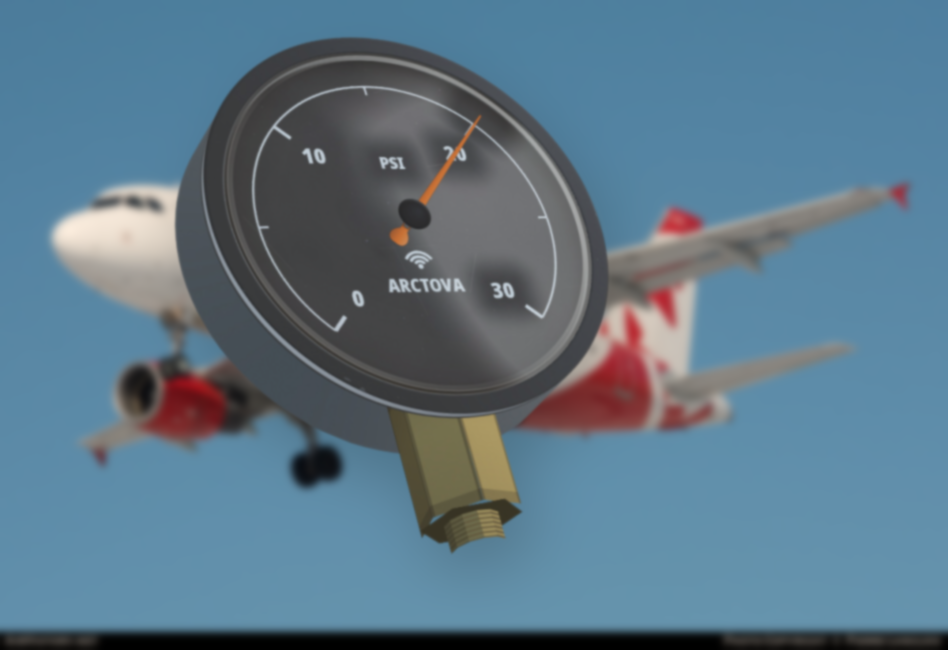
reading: psi 20
